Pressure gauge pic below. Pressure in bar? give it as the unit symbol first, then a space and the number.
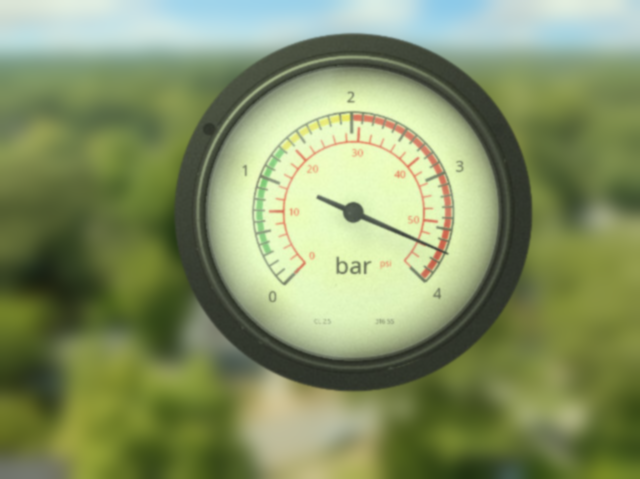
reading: bar 3.7
